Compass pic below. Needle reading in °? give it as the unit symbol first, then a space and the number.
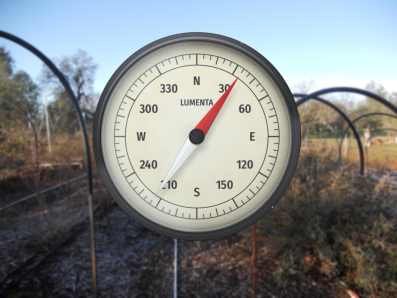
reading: ° 35
